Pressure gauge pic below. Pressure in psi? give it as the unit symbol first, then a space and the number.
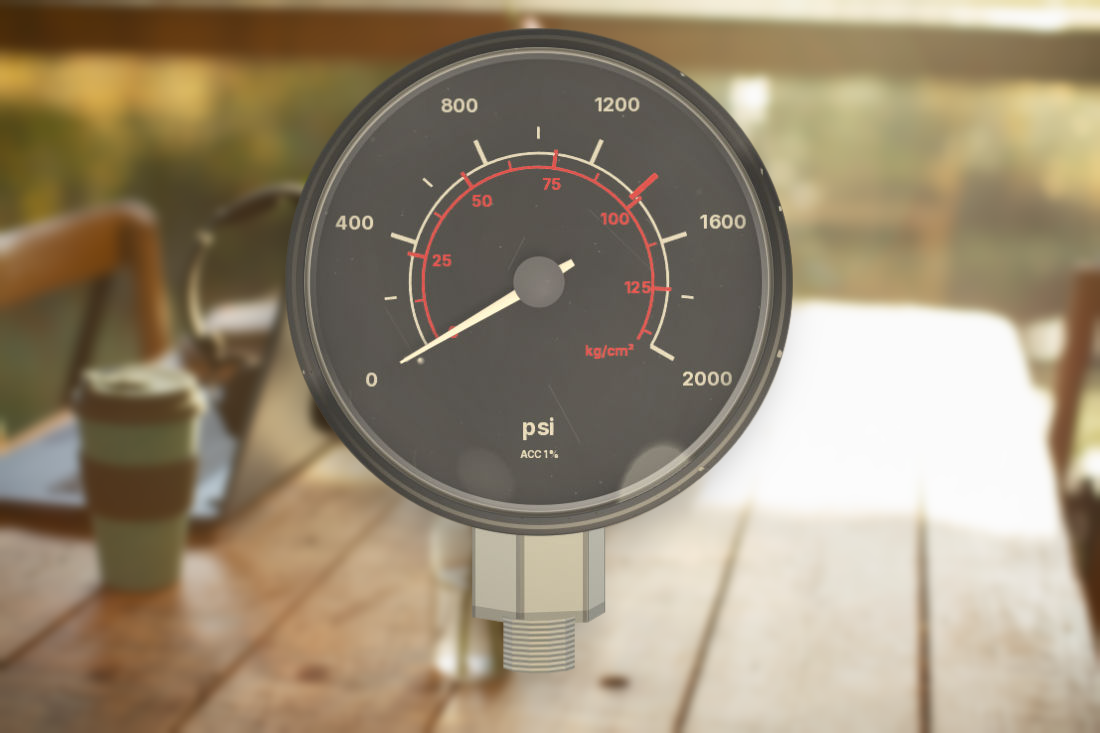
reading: psi 0
